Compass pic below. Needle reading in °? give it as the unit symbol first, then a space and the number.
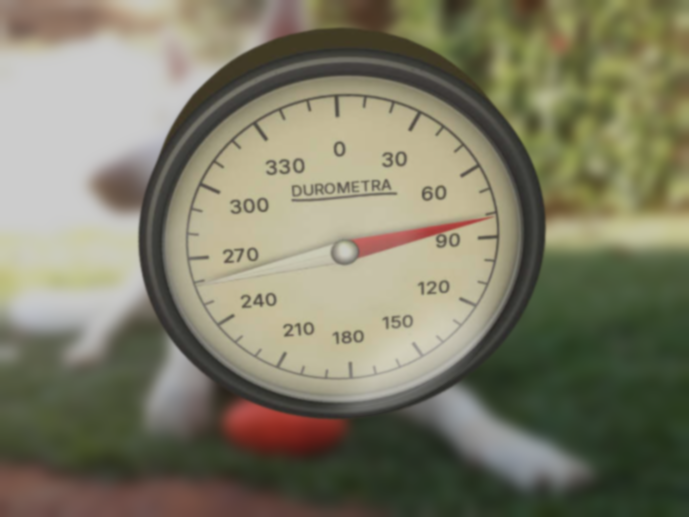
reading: ° 80
